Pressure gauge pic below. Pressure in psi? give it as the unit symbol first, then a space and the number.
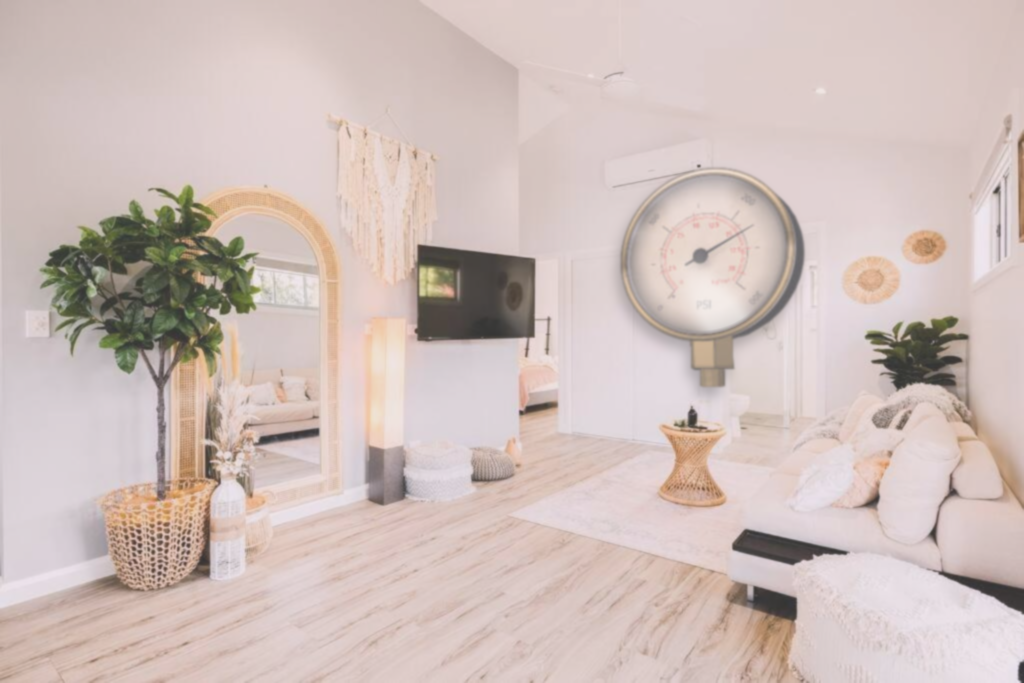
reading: psi 225
